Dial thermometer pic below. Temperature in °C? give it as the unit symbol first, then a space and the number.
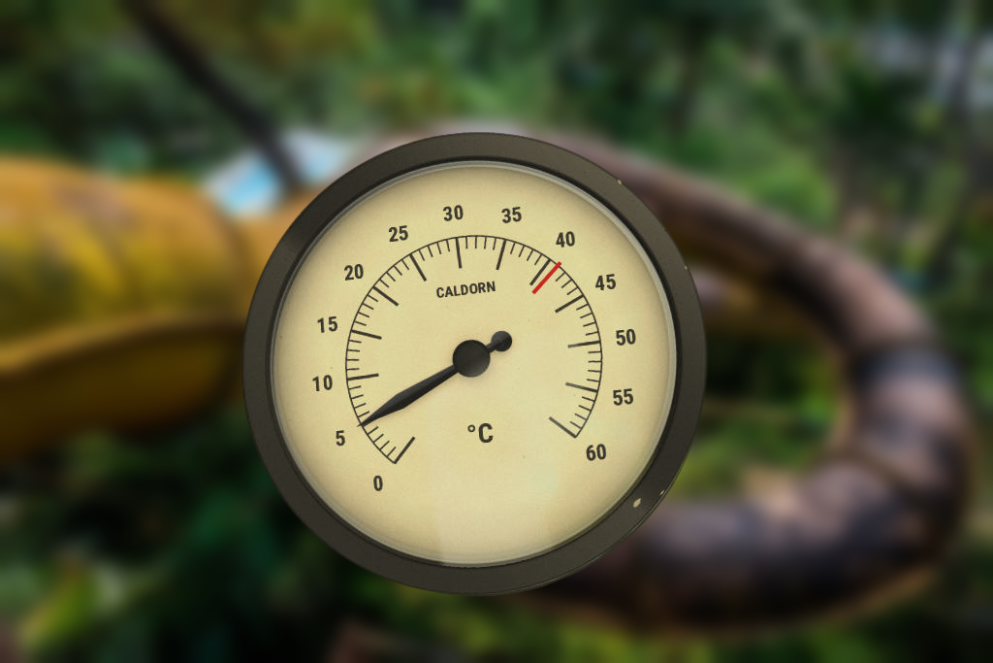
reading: °C 5
